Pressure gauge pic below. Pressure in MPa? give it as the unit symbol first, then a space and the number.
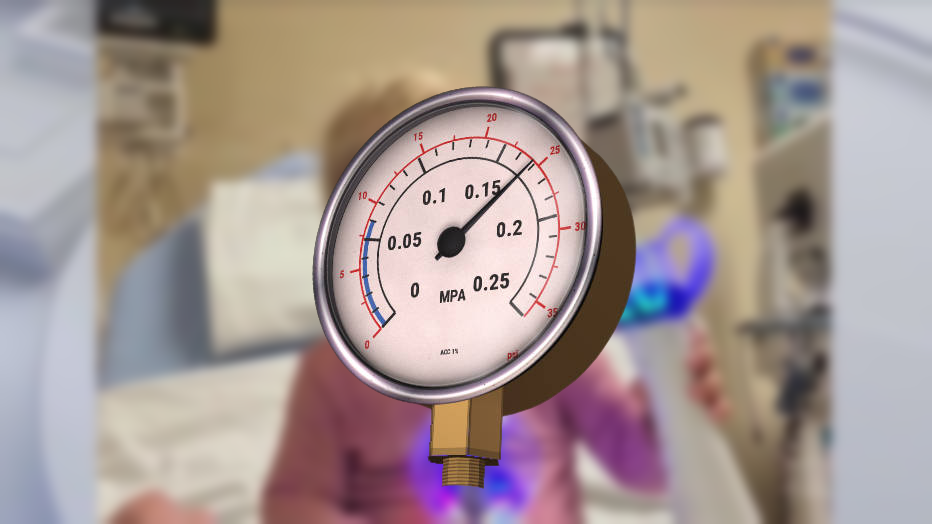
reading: MPa 0.17
